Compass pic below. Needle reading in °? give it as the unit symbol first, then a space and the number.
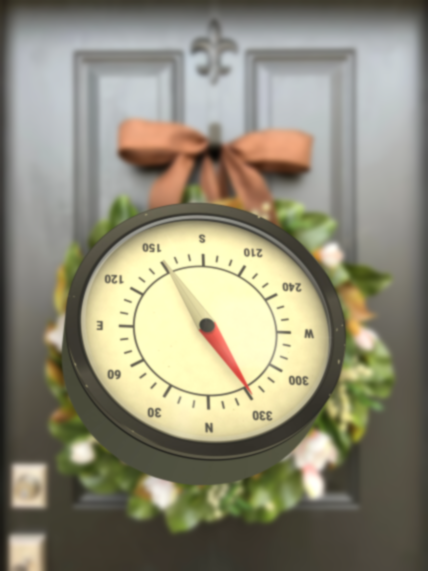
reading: ° 330
